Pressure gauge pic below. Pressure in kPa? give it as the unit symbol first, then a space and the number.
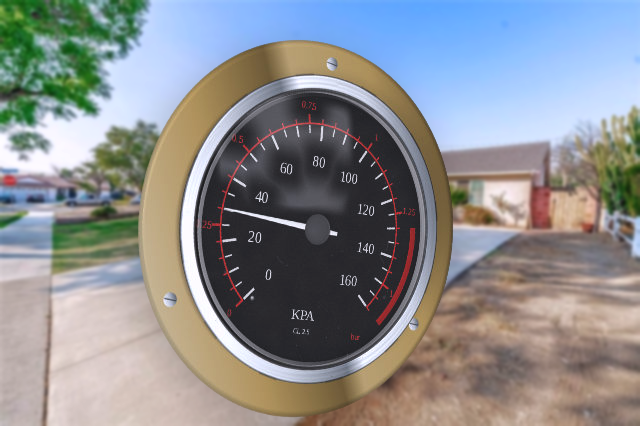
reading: kPa 30
